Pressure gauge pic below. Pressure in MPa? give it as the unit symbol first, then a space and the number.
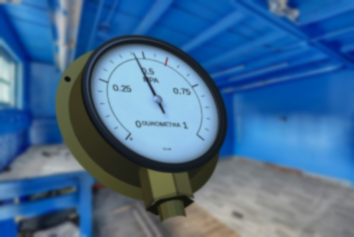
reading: MPa 0.45
